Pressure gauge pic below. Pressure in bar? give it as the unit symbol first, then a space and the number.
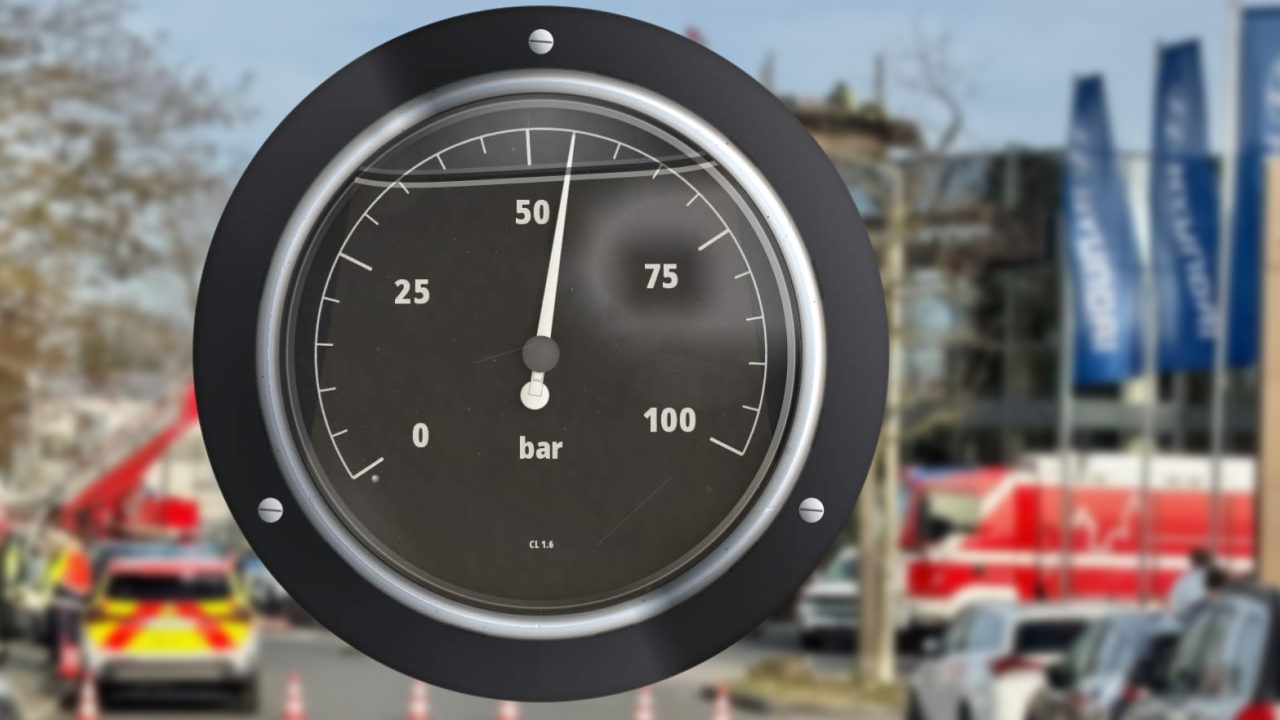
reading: bar 55
